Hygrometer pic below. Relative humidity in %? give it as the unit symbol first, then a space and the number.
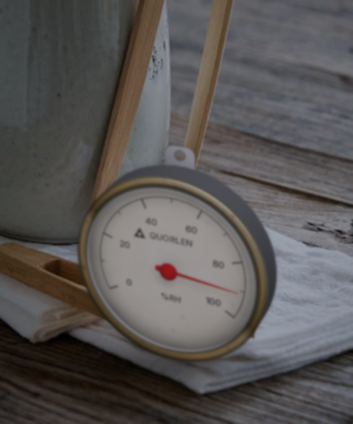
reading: % 90
